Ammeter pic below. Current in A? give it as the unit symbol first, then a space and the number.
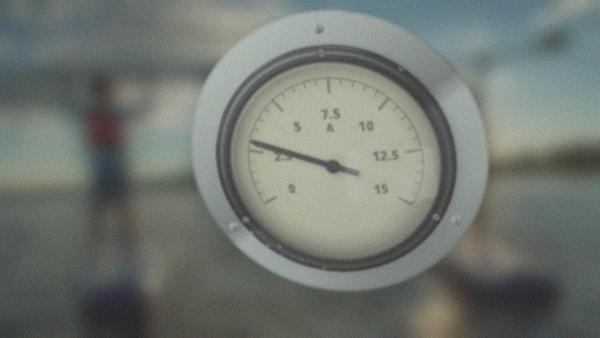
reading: A 3
